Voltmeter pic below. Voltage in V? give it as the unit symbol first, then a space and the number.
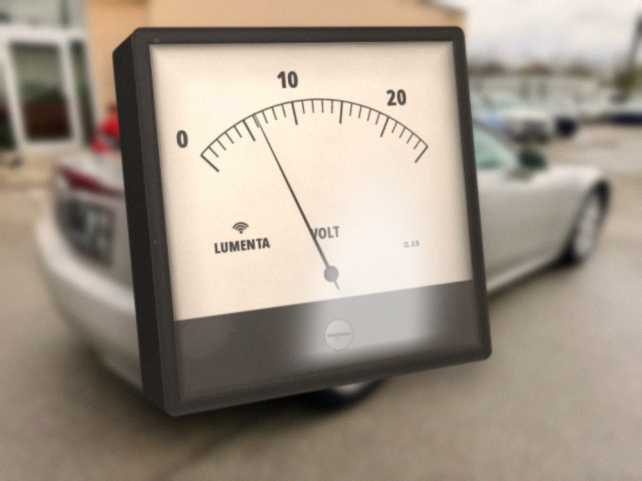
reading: V 6
